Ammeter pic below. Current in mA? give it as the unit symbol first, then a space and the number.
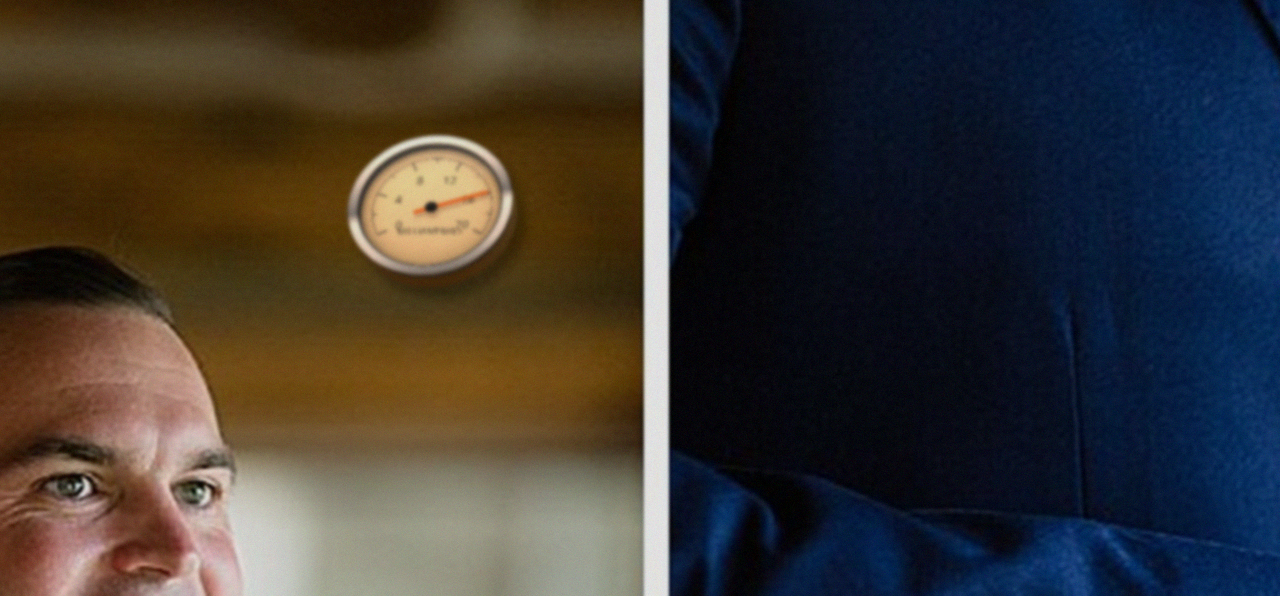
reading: mA 16
